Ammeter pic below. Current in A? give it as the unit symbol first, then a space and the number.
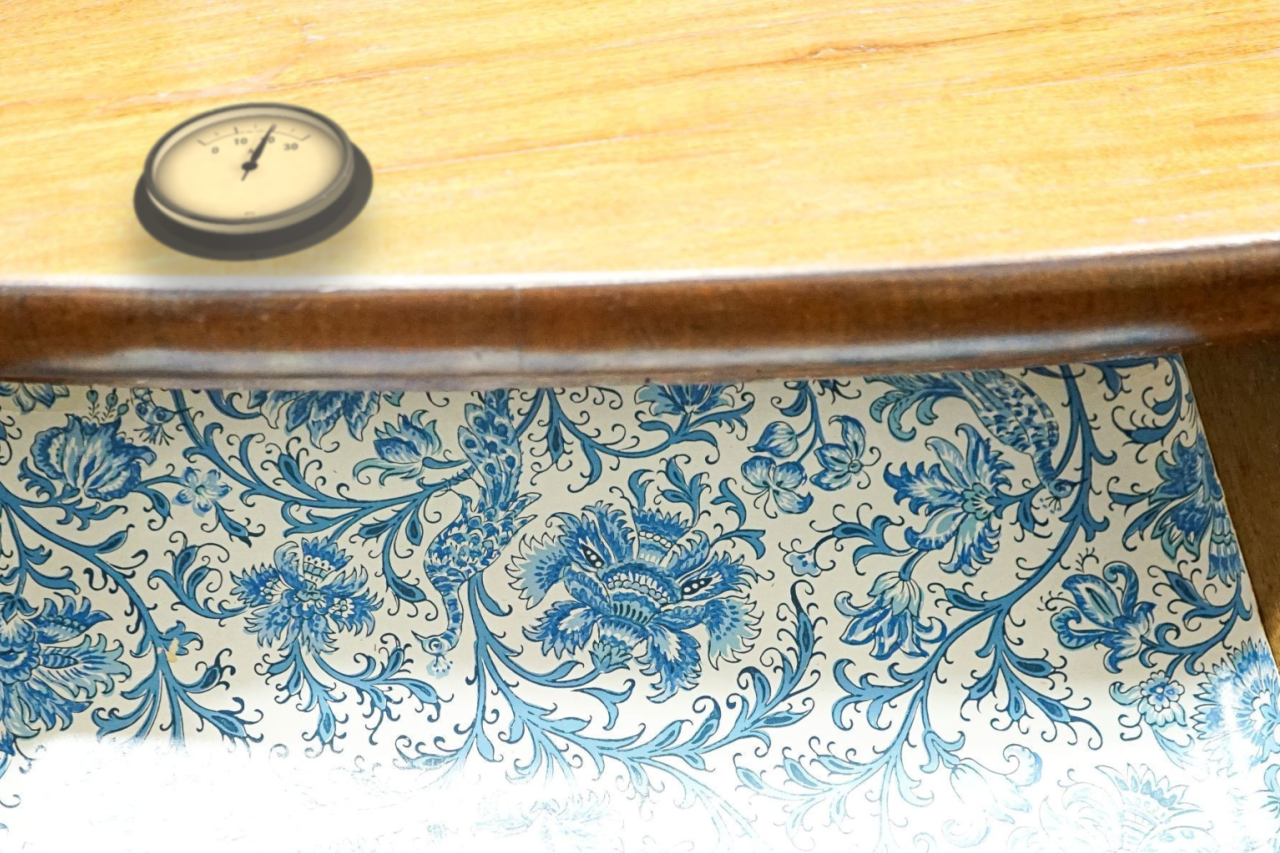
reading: A 20
